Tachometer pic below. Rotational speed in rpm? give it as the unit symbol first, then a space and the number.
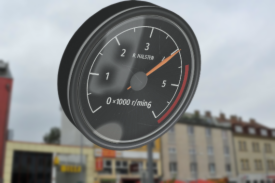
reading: rpm 4000
